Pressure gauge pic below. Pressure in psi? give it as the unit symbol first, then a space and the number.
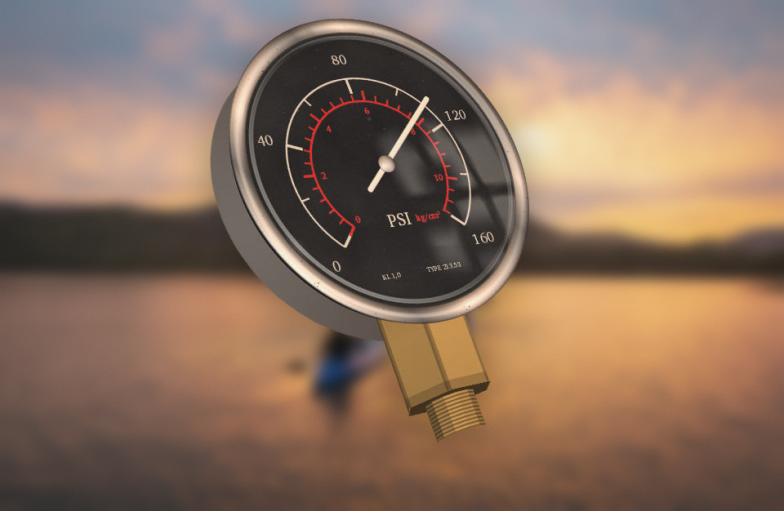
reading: psi 110
